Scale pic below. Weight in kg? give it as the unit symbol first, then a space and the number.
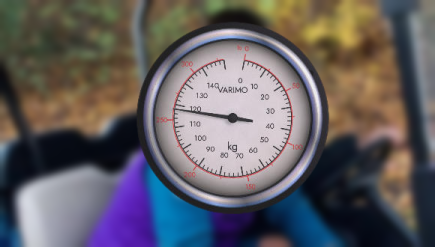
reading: kg 118
